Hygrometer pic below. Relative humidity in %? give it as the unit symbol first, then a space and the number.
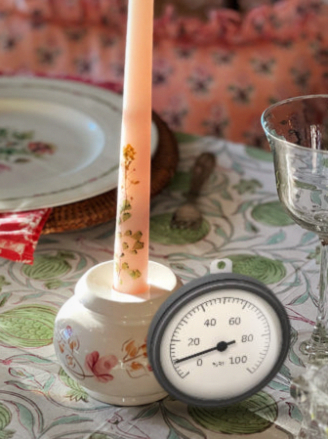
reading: % 10
